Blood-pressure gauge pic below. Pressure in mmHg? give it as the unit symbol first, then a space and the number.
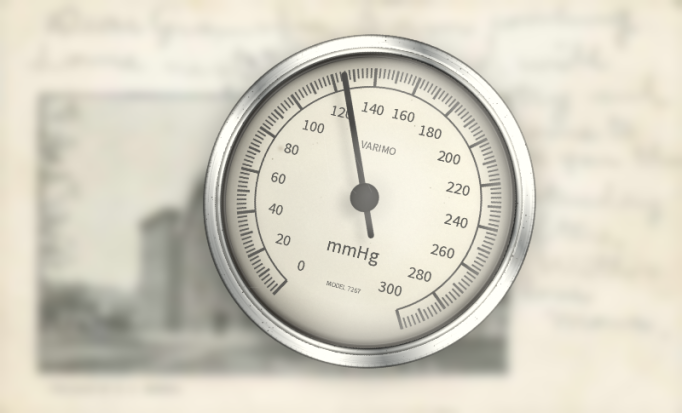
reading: mmHg 126
